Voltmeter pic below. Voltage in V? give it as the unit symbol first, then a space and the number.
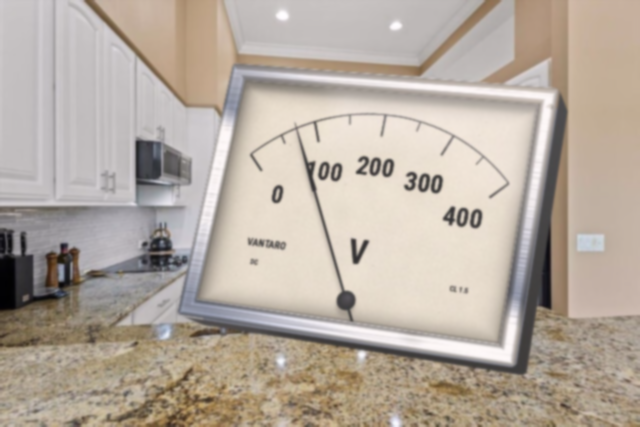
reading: V 75
